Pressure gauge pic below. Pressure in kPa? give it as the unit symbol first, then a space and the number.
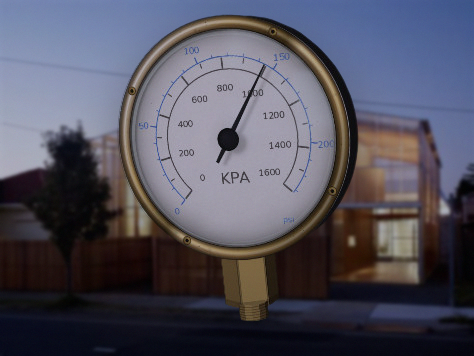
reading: kPa 1000
